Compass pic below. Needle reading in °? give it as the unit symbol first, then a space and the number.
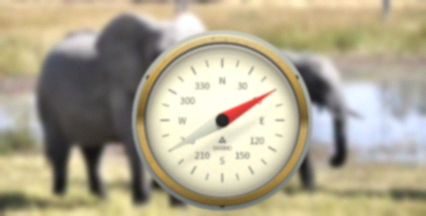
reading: ° 60
